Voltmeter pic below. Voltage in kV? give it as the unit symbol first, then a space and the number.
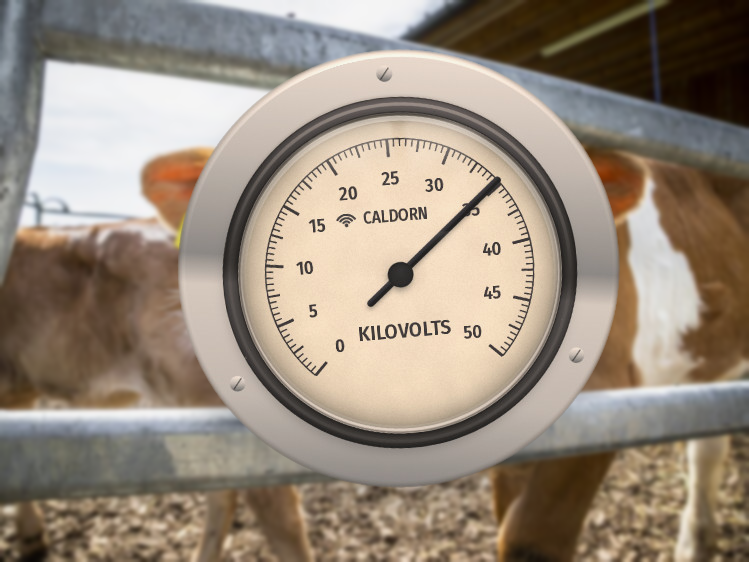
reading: kV 34.5
